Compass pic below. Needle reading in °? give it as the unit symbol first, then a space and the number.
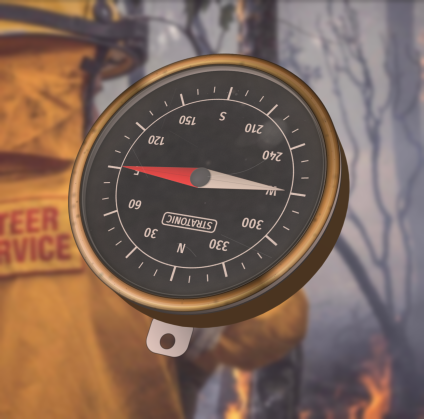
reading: ° 90
